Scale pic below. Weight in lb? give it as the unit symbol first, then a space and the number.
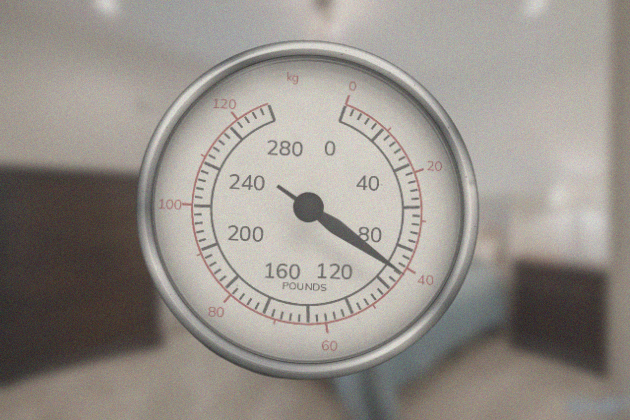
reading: lb 92
